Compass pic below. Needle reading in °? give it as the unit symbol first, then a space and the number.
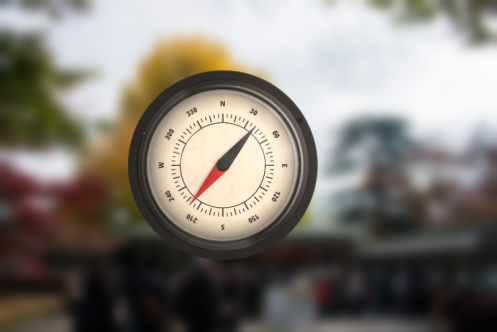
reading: ° 220
